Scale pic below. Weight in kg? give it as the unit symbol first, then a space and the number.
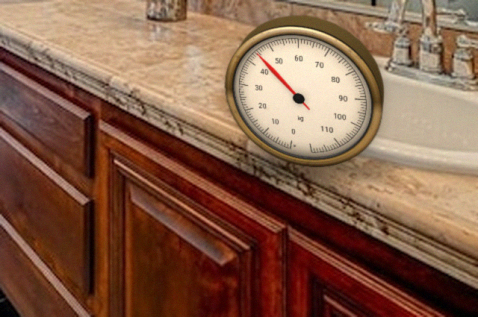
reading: kg 45
